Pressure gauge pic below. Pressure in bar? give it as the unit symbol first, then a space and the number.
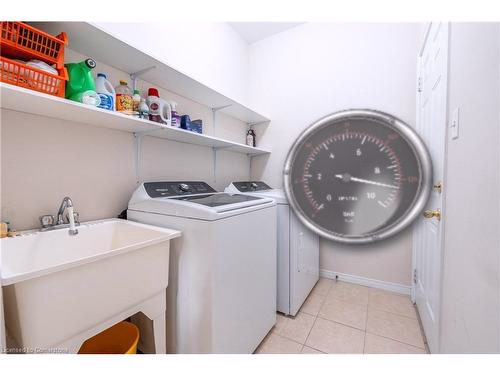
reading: bar 9
